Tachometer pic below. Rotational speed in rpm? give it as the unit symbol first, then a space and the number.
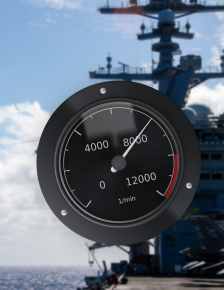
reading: rpm 8000
